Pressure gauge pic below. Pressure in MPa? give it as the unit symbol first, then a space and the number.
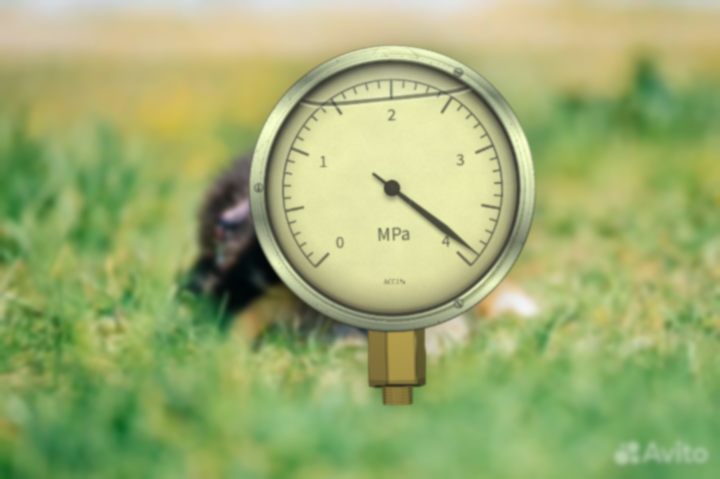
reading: MPa 3.9
